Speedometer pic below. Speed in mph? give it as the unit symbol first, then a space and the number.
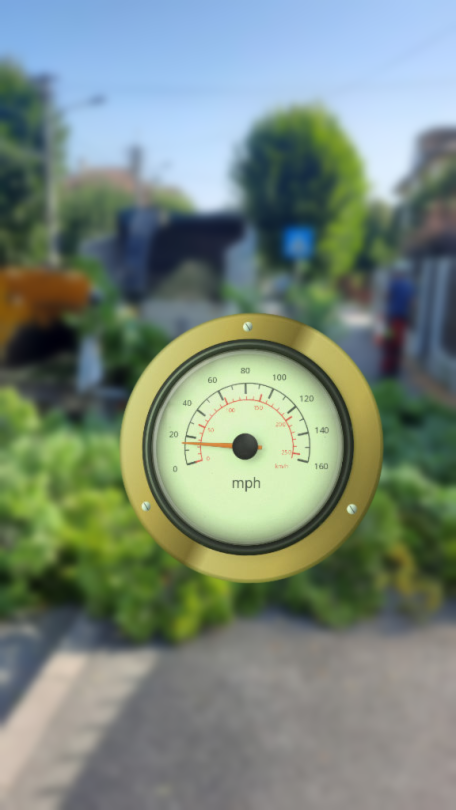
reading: mph 15
